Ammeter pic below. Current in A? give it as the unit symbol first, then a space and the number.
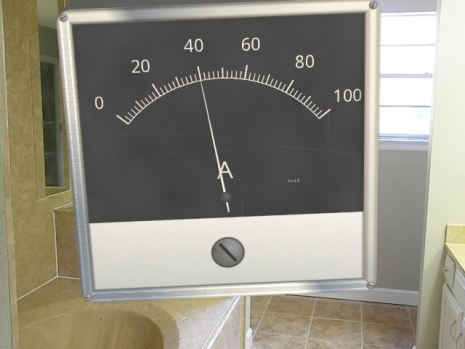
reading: A 40
